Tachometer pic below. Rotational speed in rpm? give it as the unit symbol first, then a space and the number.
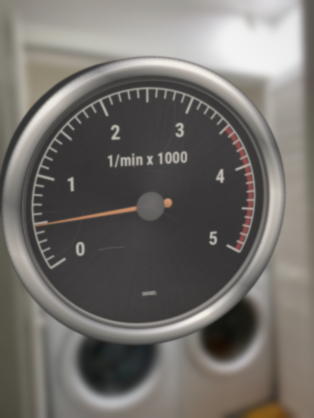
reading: rpm 500
